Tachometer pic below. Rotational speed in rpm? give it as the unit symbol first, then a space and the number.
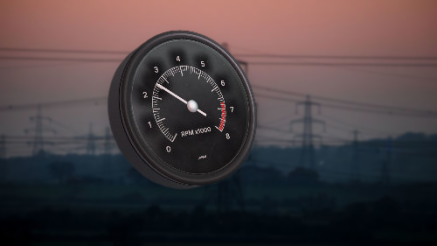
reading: rpm 2500
